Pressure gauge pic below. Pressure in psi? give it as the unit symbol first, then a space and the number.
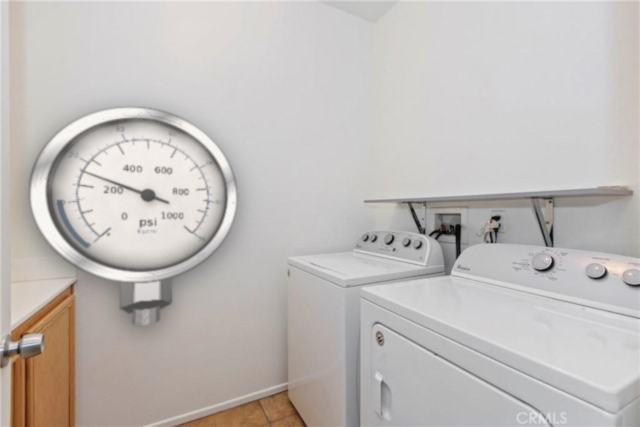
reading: psi 250
